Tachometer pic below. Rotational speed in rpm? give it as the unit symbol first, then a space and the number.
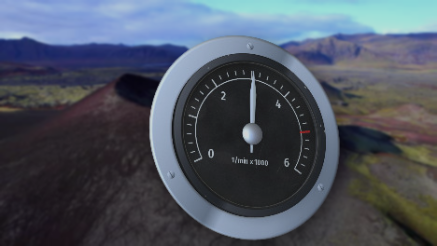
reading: rpm 3000
